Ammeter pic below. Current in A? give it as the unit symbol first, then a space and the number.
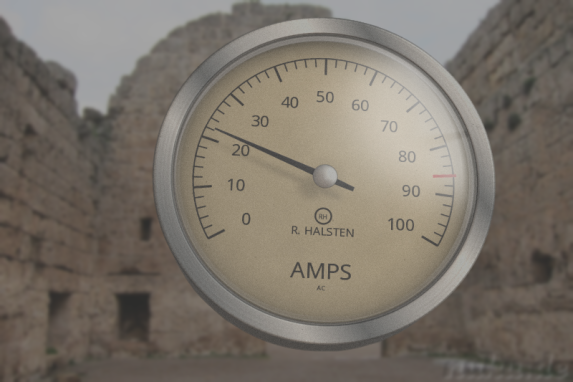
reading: A 22
